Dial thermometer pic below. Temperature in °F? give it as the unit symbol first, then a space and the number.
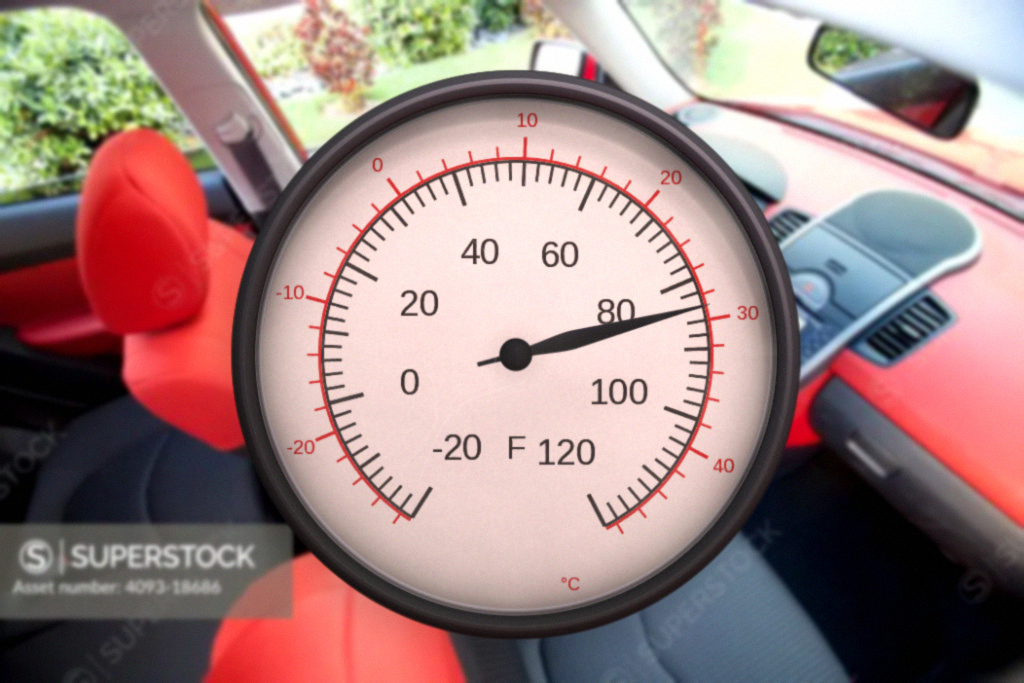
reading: °F 84
